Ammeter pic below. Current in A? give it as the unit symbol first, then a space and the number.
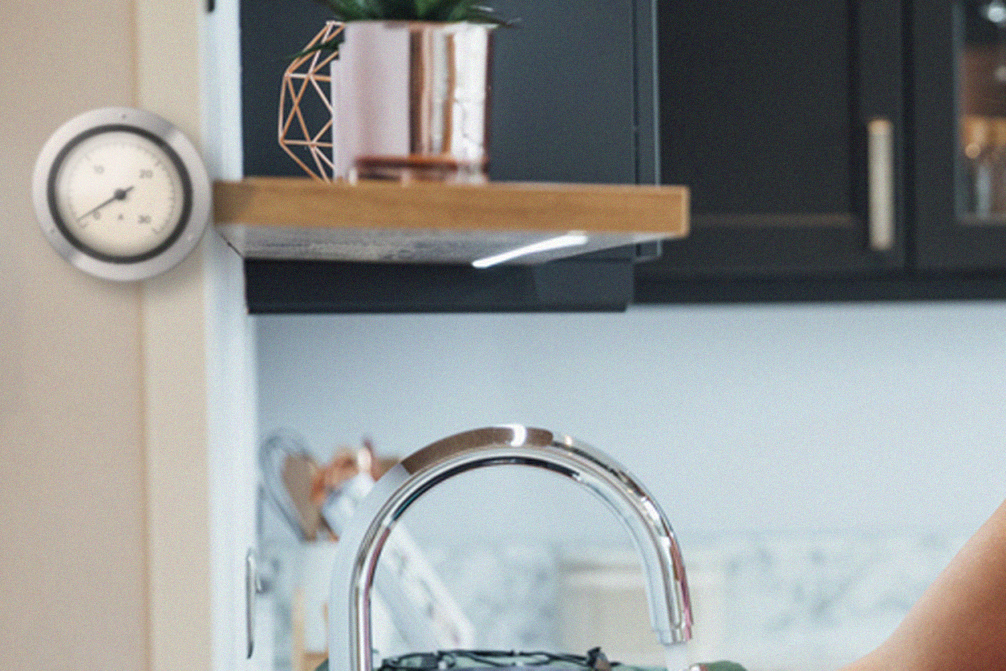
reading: A 1
